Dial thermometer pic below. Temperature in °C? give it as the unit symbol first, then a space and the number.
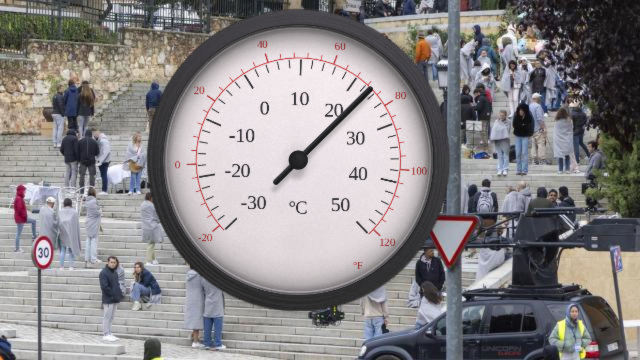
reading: °C 23
